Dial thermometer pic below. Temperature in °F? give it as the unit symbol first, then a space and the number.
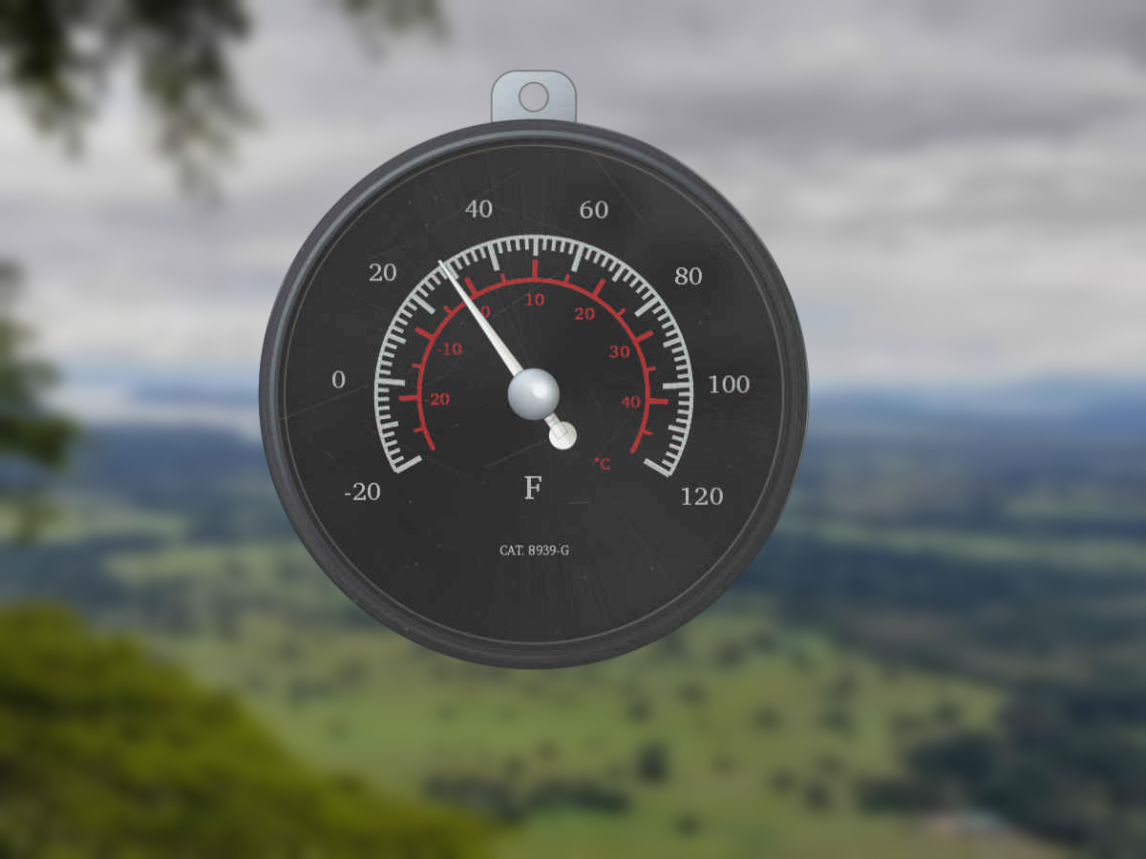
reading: °F 29
